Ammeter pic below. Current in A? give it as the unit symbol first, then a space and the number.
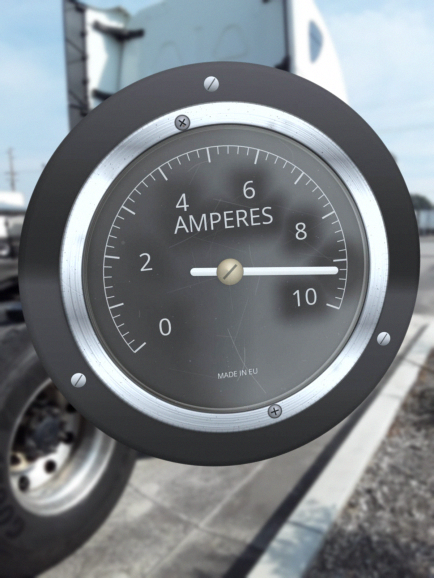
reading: A 9.2
